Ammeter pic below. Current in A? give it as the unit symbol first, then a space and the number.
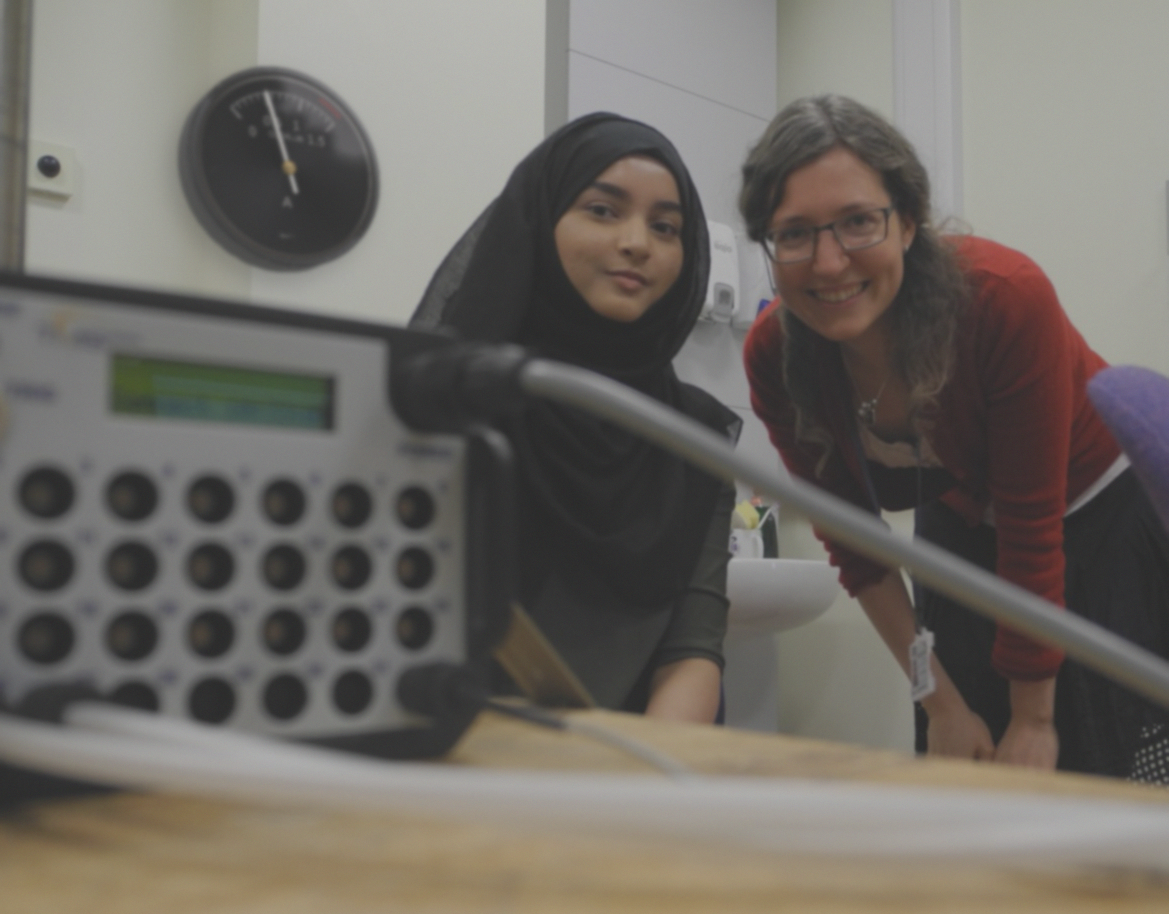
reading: A 0.5
